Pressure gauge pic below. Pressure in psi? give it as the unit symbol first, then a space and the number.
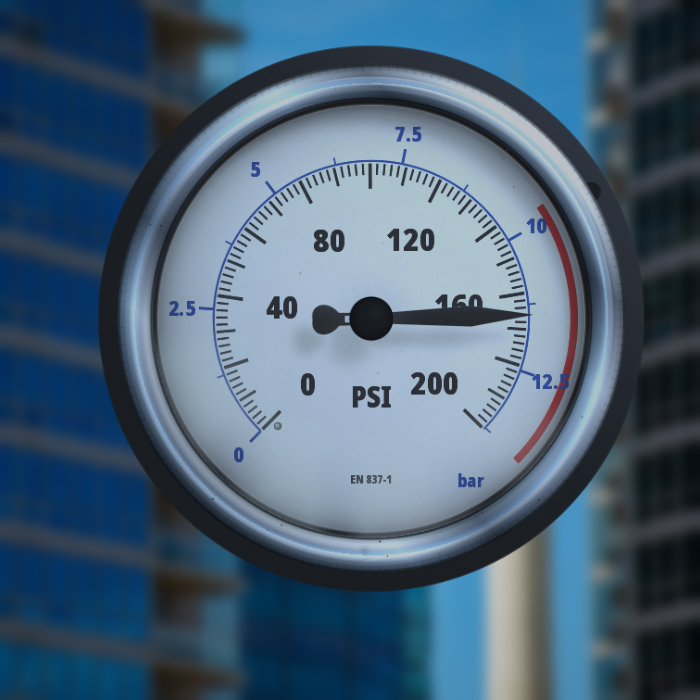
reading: psi 166
